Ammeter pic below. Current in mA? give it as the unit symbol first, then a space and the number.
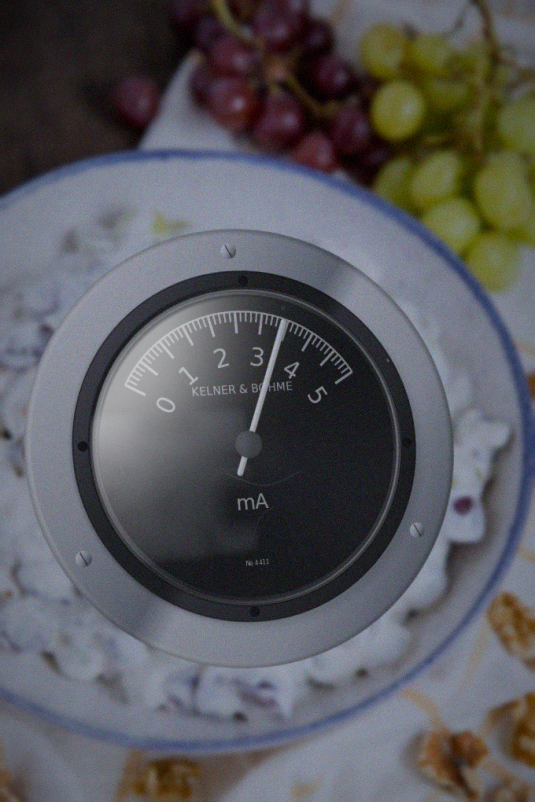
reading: mA 3.4
